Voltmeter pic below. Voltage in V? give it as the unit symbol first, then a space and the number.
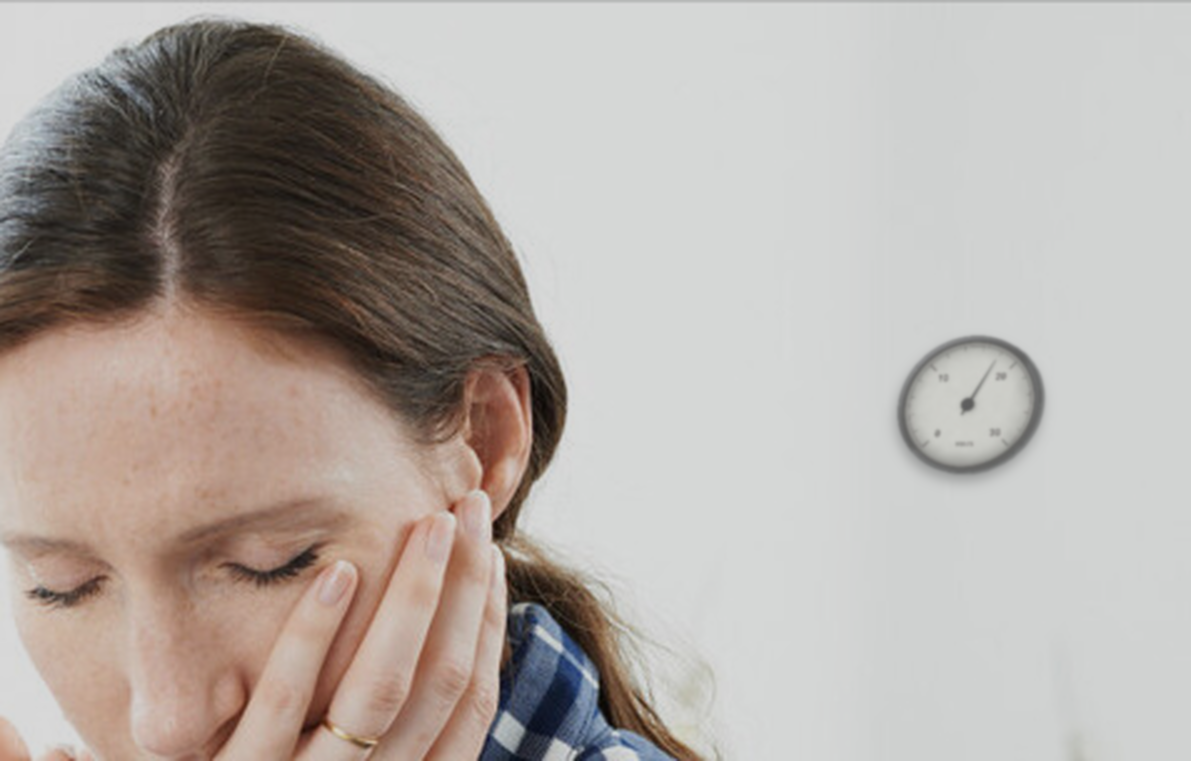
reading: V 18
